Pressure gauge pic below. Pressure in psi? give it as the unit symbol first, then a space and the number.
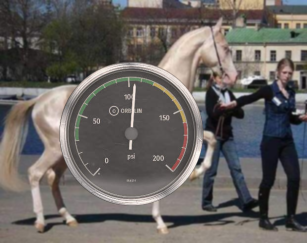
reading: psi 105
